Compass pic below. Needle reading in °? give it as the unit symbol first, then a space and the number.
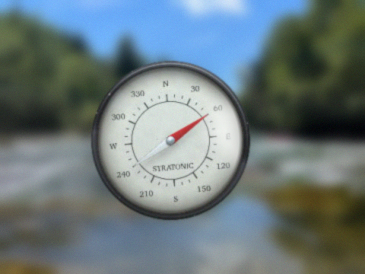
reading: ° 60
